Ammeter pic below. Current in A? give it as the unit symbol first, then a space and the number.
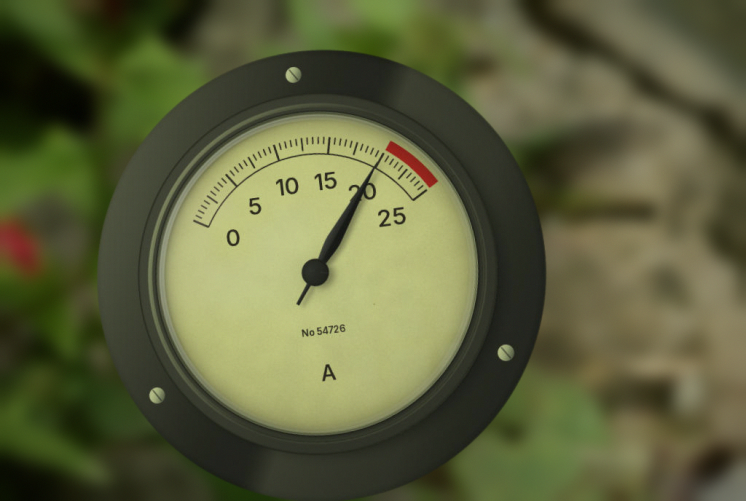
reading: A 20
